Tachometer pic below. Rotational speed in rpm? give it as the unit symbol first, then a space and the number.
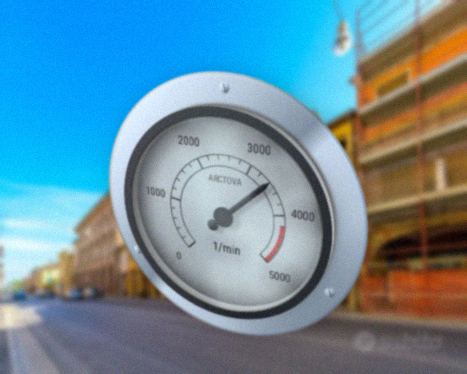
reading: rpm 3400
